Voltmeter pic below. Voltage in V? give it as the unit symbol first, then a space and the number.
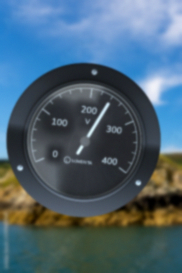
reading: V 240
